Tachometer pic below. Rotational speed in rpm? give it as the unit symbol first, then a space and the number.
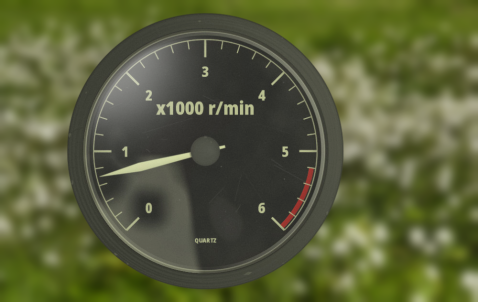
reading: rpm 700
